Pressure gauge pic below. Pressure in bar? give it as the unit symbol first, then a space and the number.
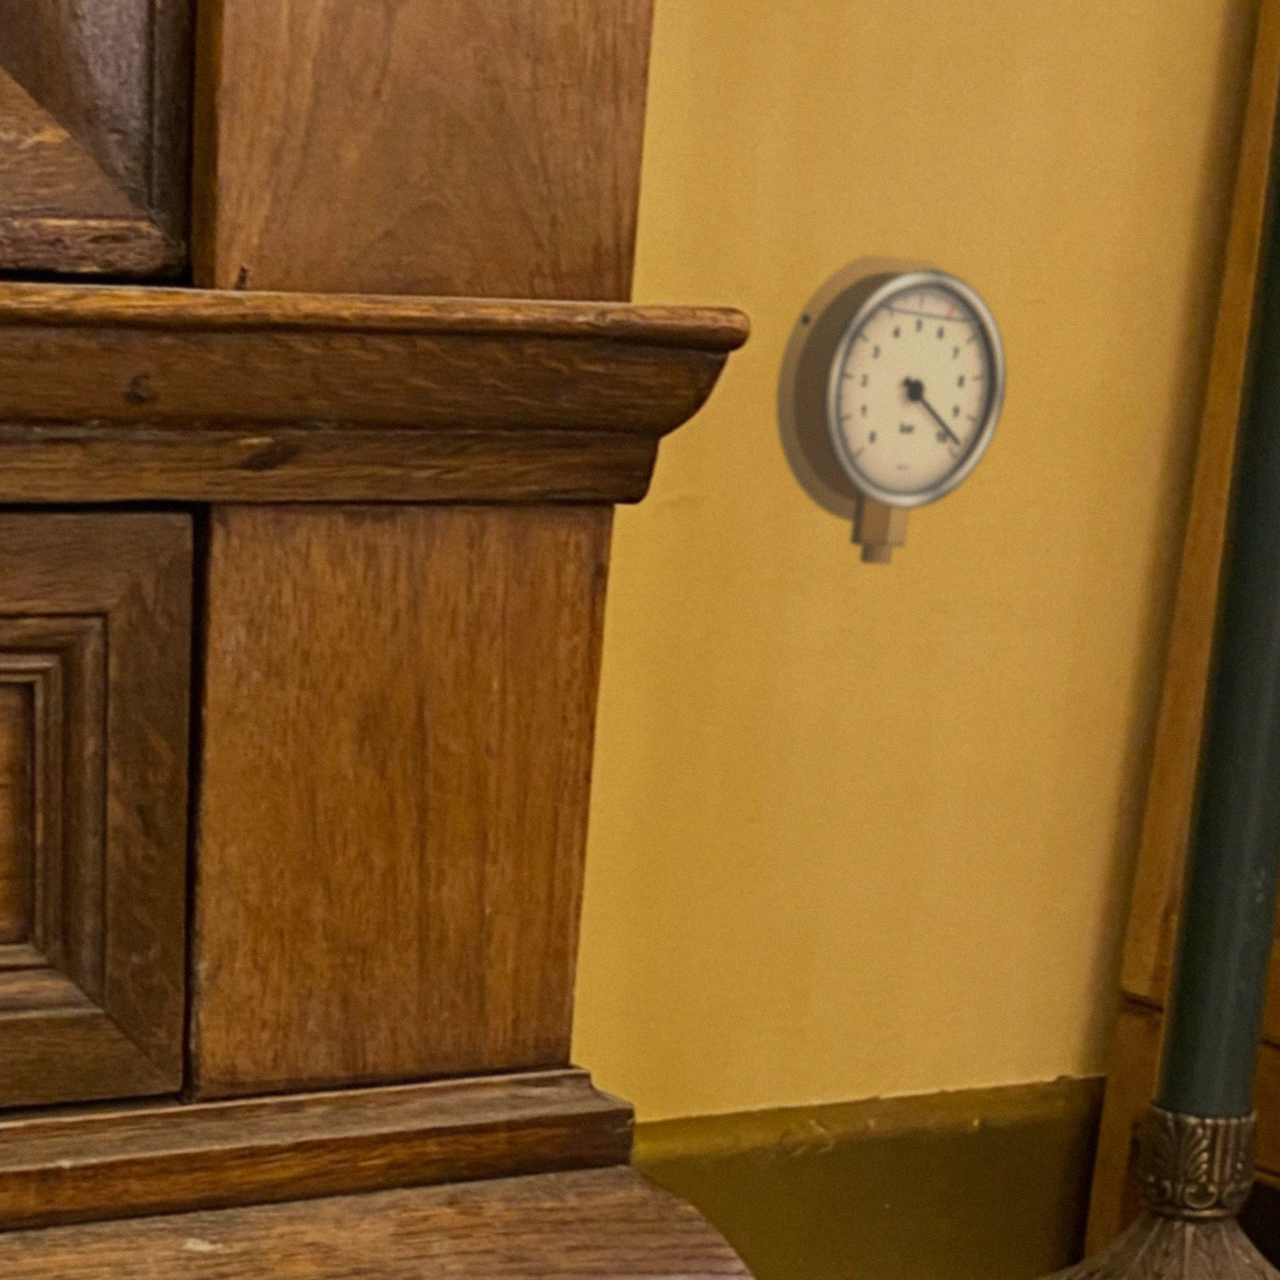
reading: bar 9.75
